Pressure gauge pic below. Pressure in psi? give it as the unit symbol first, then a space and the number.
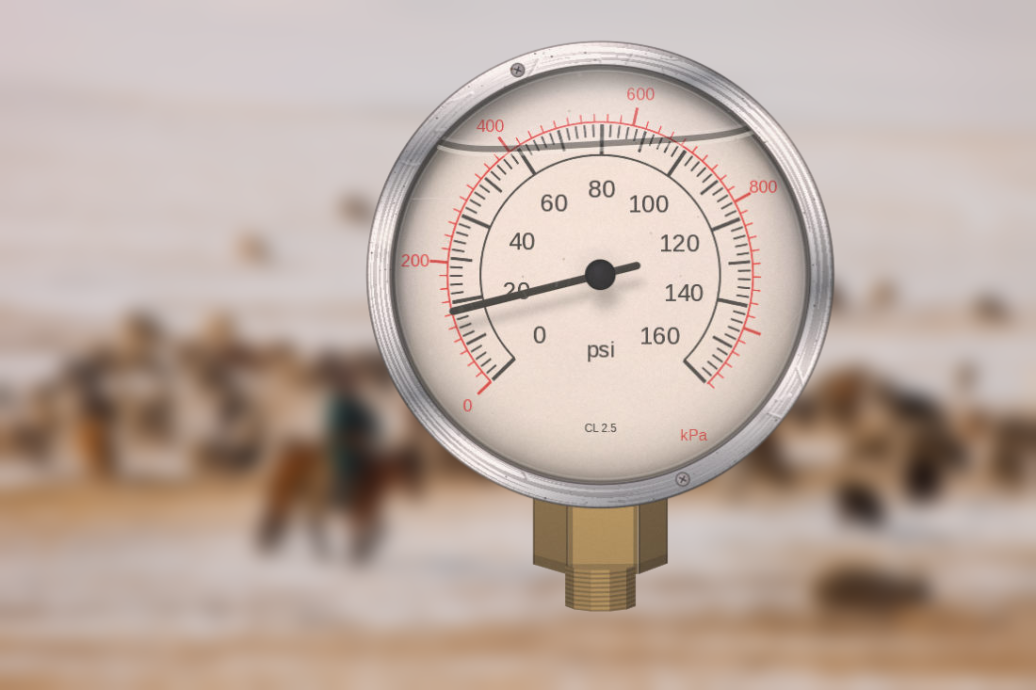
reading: psi 18
